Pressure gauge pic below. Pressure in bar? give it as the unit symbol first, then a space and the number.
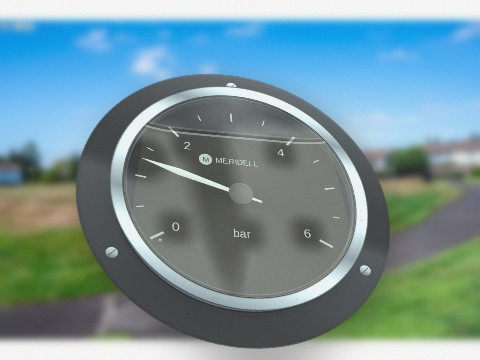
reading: bar 1.25
